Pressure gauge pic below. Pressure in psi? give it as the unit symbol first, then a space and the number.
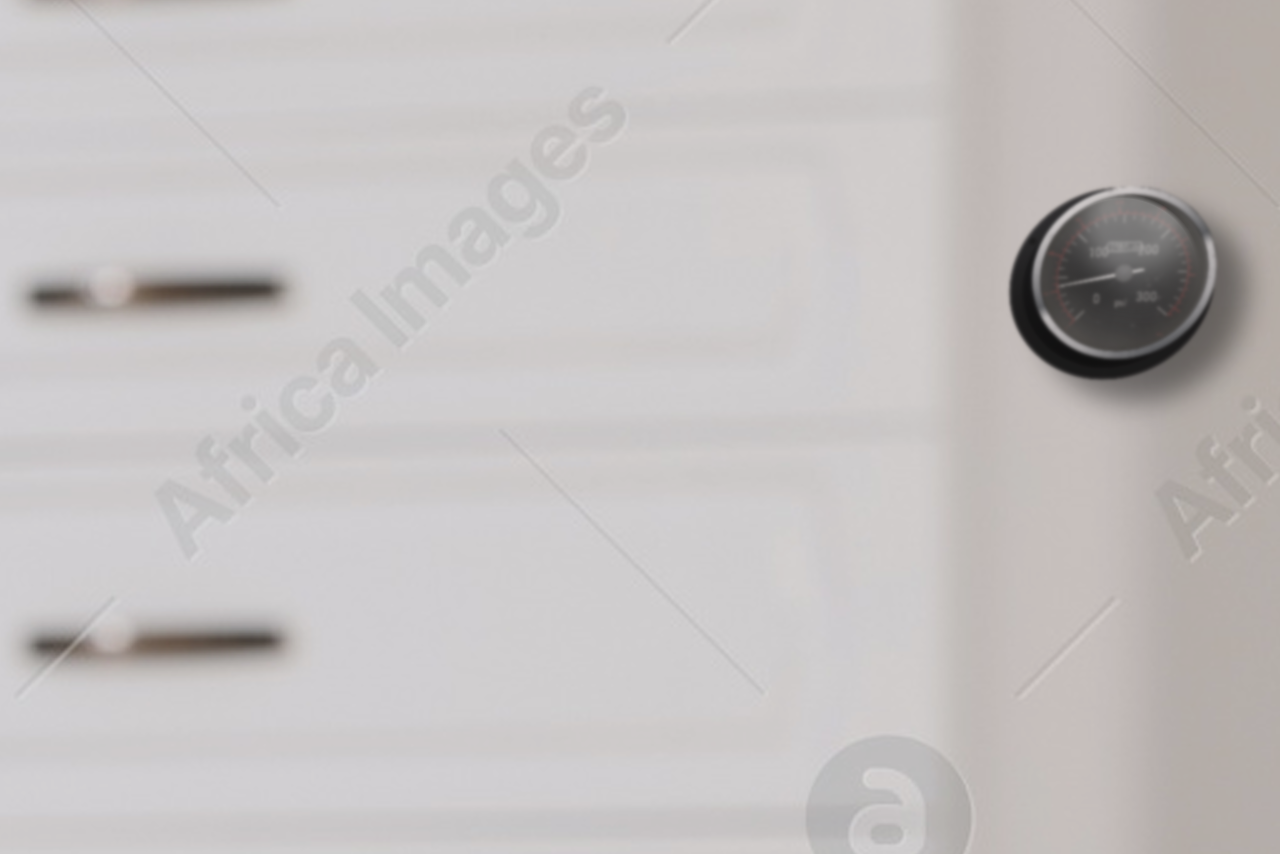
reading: psi 40
